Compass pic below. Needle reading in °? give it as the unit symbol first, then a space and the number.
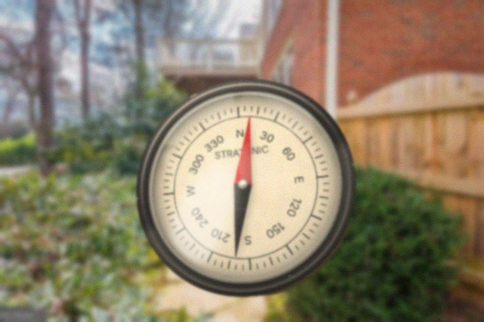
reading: ° 10
